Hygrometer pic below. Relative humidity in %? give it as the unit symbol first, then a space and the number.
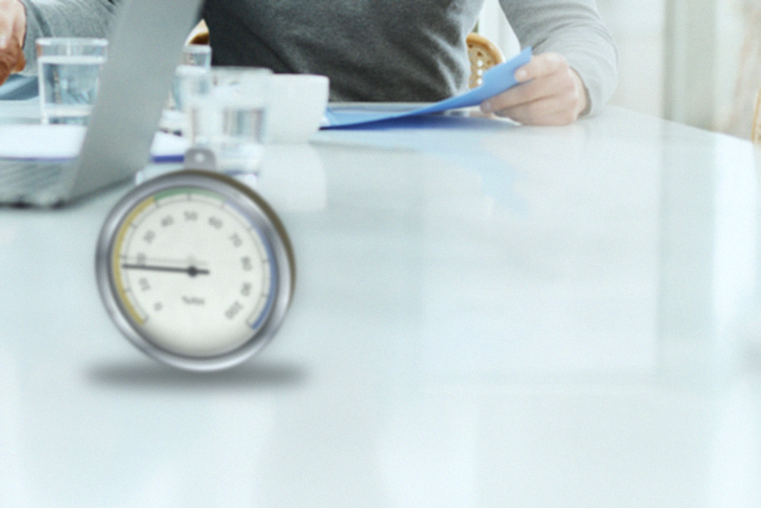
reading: % 17.5
